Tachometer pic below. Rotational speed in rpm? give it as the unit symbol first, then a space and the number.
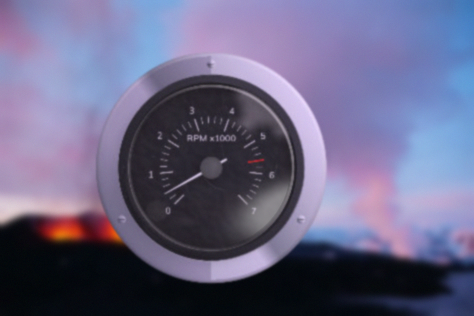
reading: rpm 400
